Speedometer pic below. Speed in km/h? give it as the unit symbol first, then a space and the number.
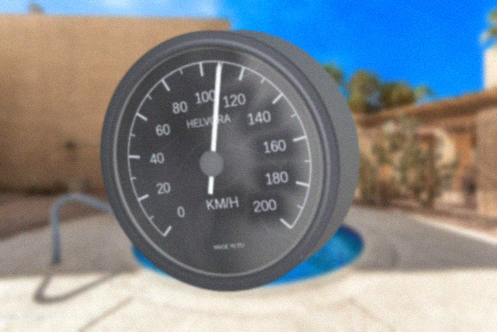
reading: km/h 110
